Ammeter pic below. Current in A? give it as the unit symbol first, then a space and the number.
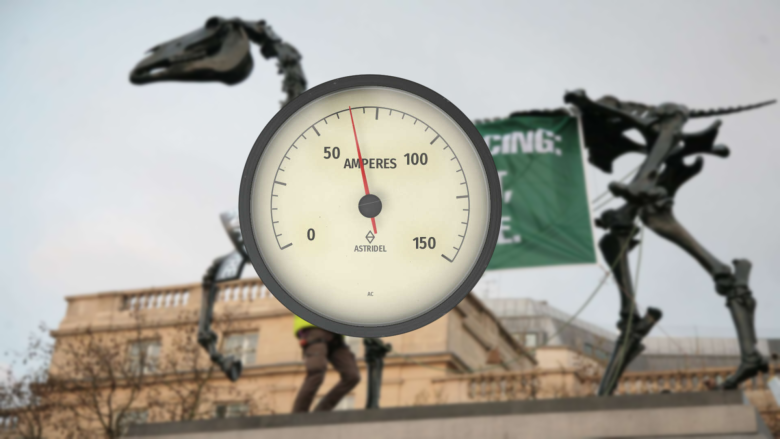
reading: A 65
